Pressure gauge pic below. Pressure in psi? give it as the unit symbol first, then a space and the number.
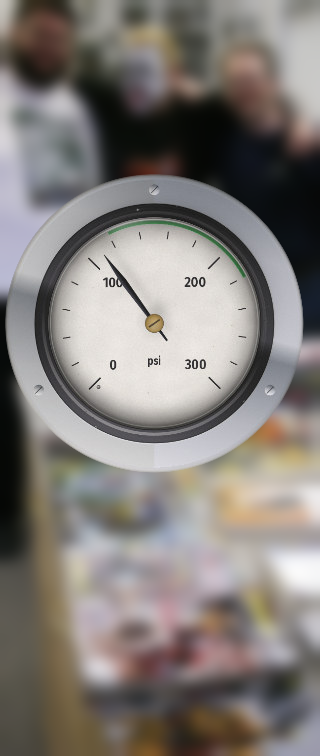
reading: psi 110
